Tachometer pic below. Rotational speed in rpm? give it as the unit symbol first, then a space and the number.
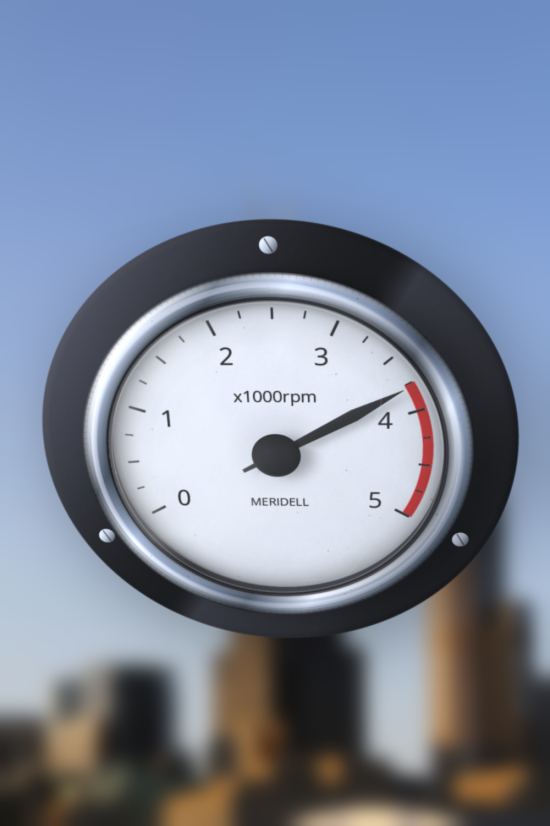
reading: rpm 3750
